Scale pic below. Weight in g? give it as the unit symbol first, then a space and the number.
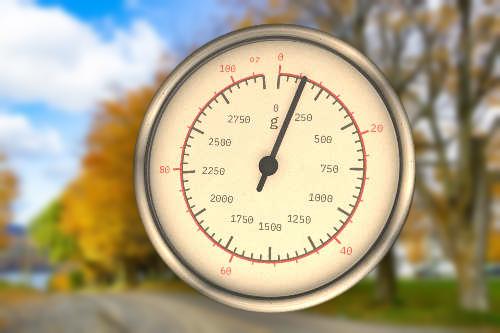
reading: g 150
